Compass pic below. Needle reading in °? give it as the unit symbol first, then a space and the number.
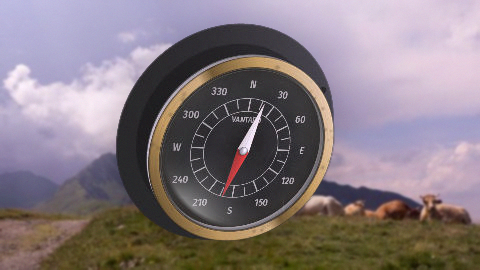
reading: ° 195
